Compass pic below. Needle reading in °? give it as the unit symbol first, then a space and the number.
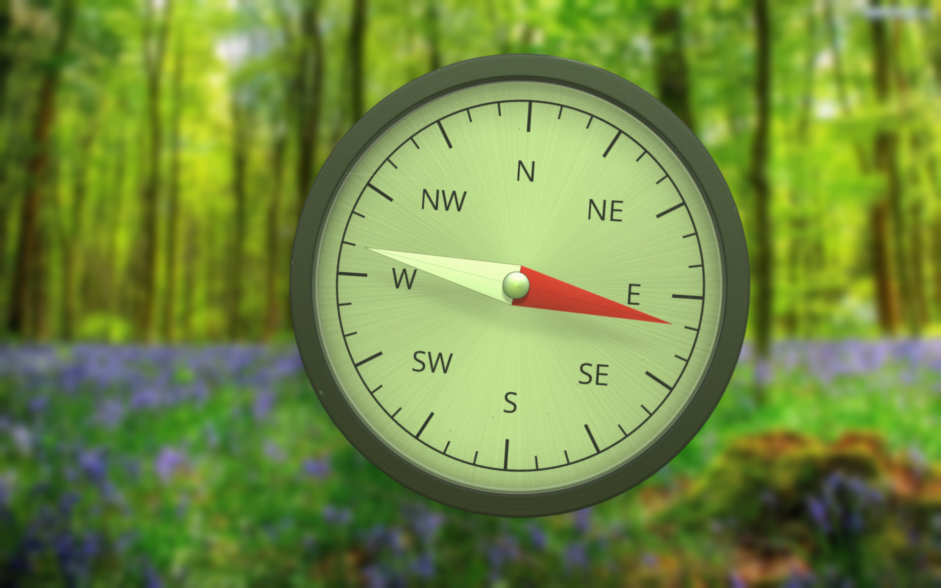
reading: ° 100
